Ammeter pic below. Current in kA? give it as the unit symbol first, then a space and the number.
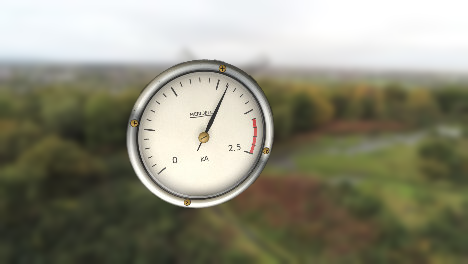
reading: kA 1.6
